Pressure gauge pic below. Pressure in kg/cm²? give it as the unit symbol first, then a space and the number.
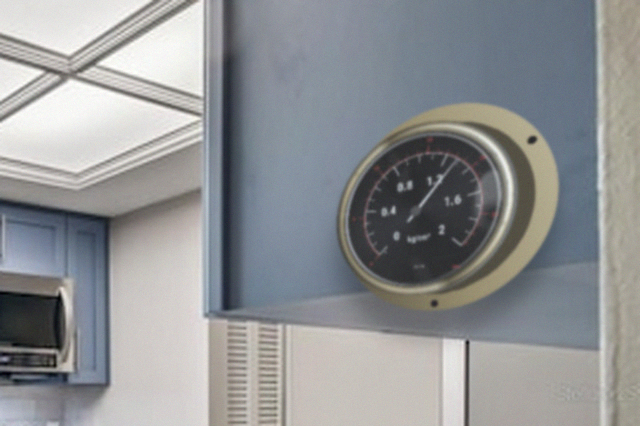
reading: kg/cm² 1.3
